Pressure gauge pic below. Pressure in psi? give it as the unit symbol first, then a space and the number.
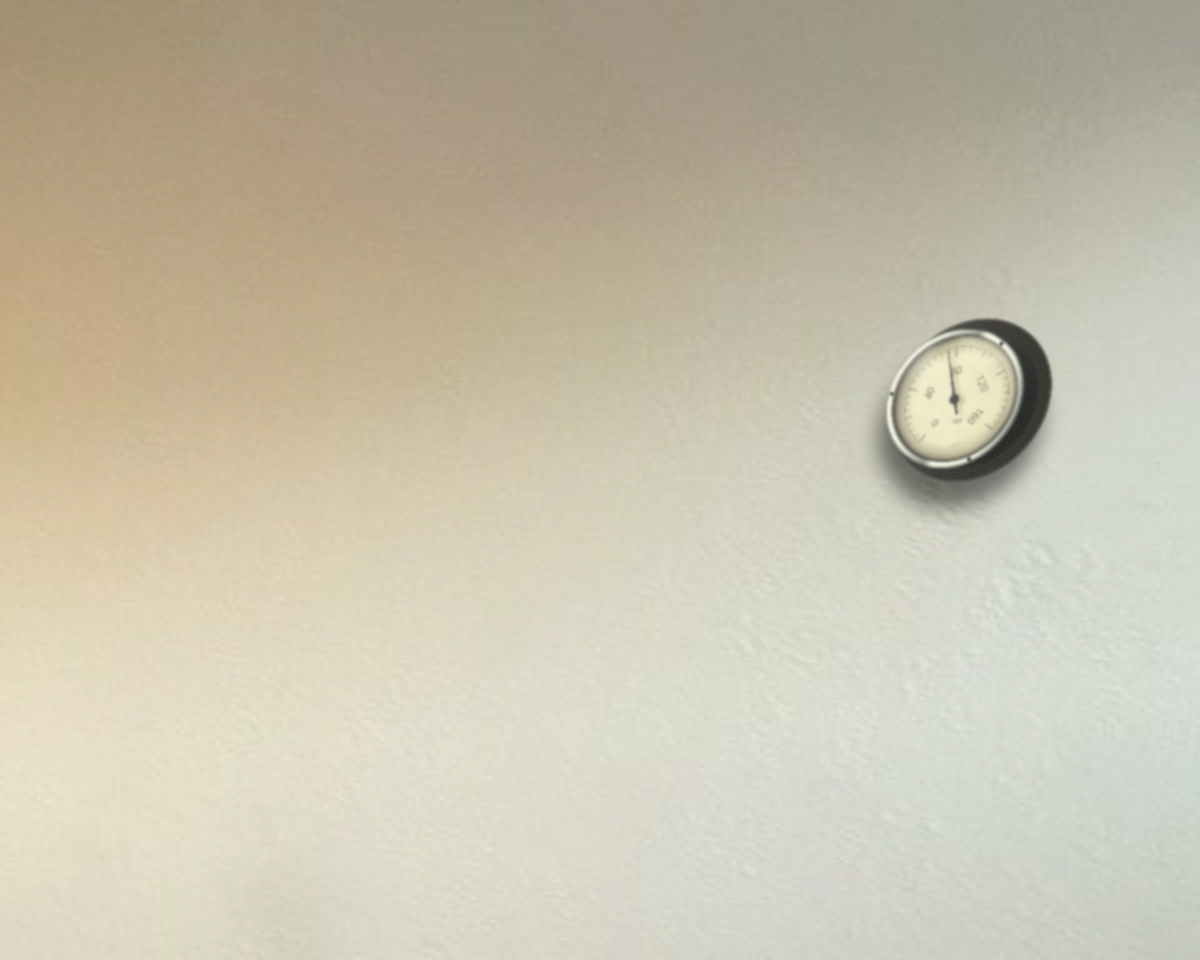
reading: psi 75
